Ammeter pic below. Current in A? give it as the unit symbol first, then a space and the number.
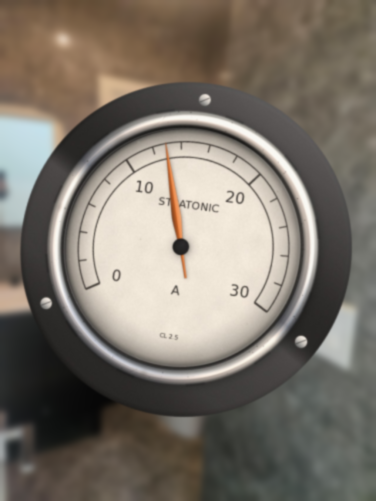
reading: A 13
